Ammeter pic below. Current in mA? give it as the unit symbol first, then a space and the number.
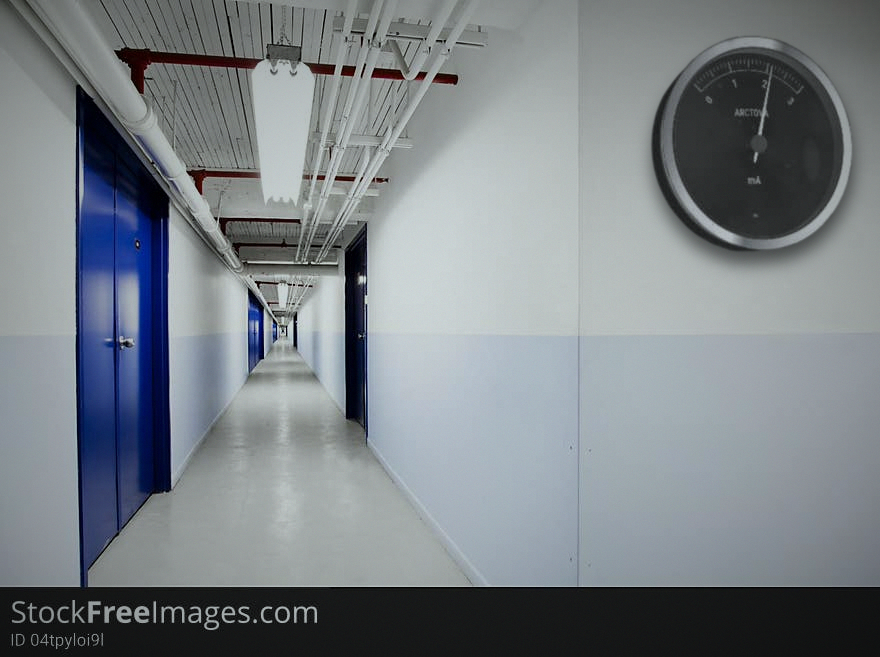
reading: mA 2
